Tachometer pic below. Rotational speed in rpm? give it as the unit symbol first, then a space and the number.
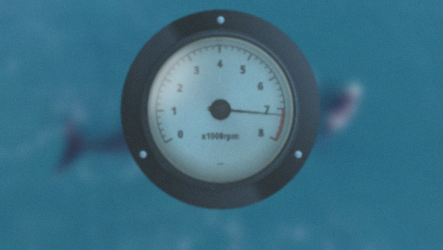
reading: rpm 7200
